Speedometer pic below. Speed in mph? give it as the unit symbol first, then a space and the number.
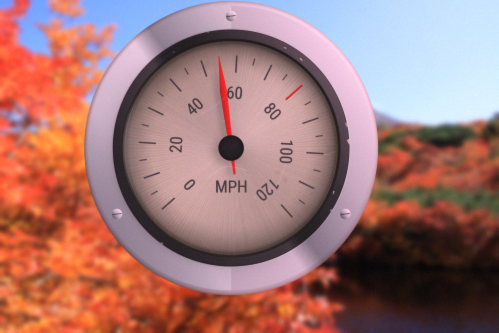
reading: mph 55
